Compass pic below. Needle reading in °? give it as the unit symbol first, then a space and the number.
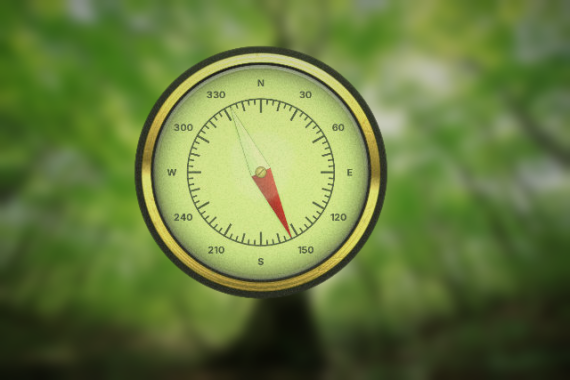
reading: ° 155
